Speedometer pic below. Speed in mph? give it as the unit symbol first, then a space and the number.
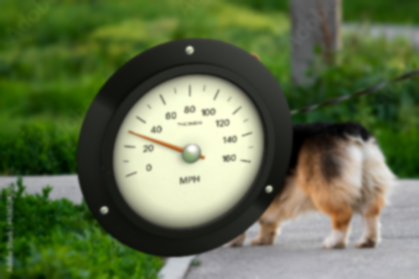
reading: mph 30
